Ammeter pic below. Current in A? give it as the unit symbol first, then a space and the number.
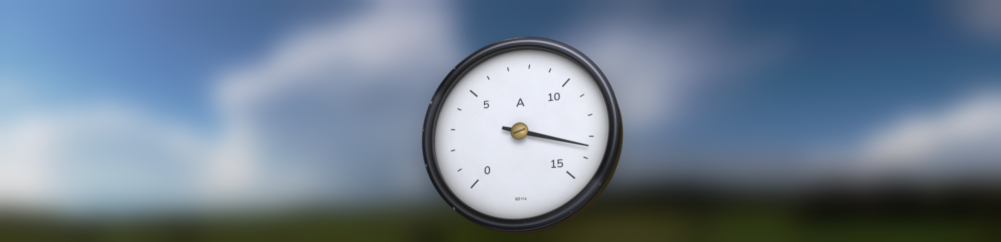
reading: A 13.5
